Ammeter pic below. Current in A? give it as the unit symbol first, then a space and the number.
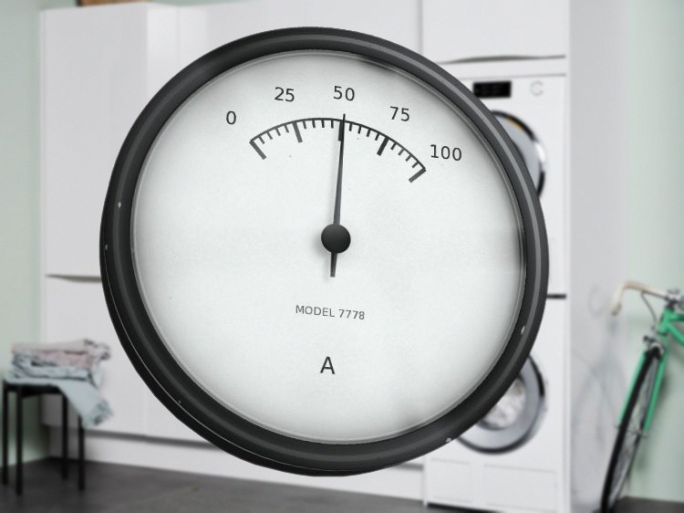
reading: A 50
